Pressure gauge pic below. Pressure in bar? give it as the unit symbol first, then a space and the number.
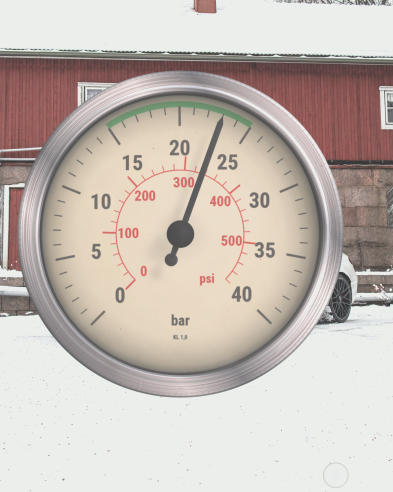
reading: bar 23
